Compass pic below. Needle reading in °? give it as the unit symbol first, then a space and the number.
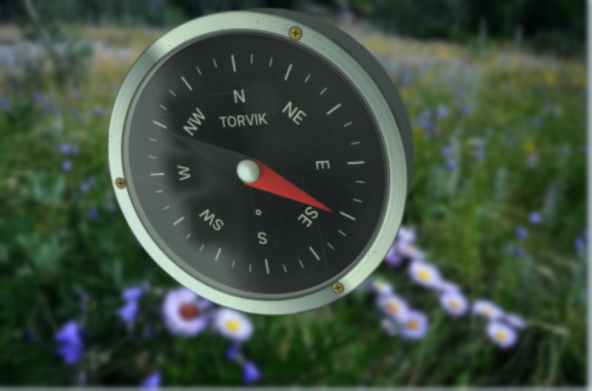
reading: ° 120
